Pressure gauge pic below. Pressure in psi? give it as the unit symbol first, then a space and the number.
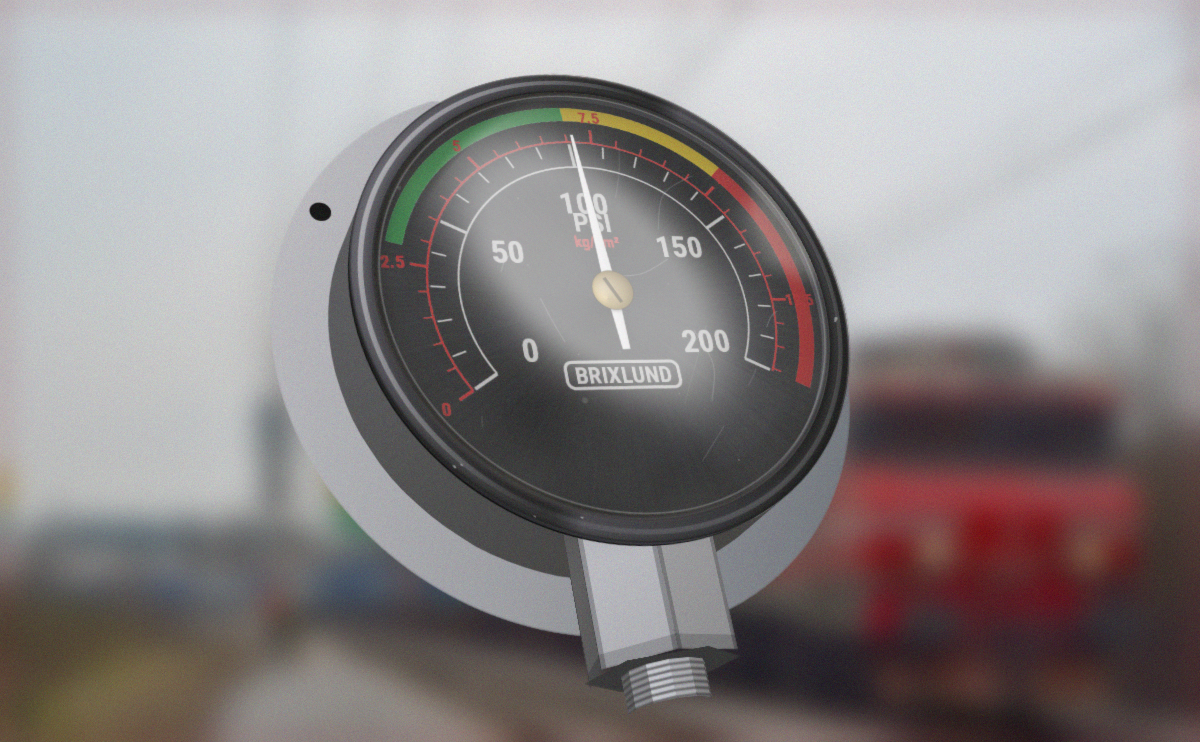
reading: psi 100
